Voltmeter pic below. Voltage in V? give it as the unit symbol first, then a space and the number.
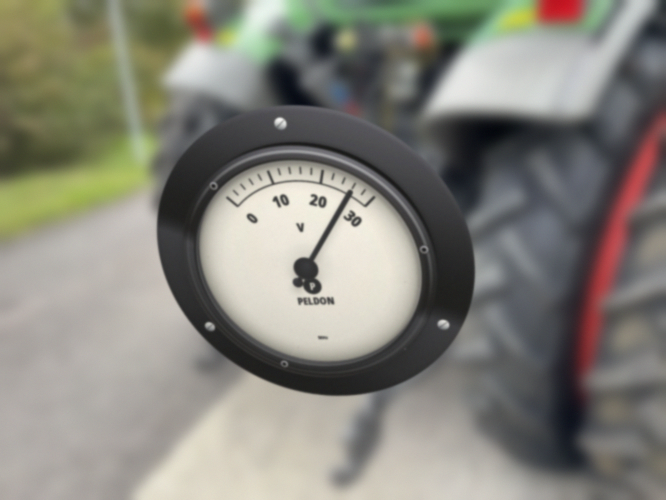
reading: V 26
